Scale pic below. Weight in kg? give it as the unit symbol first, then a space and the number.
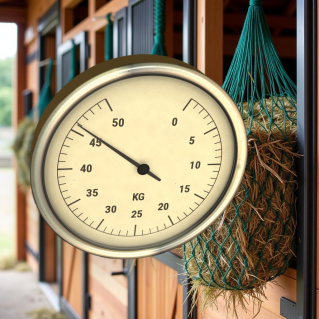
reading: kg 46
